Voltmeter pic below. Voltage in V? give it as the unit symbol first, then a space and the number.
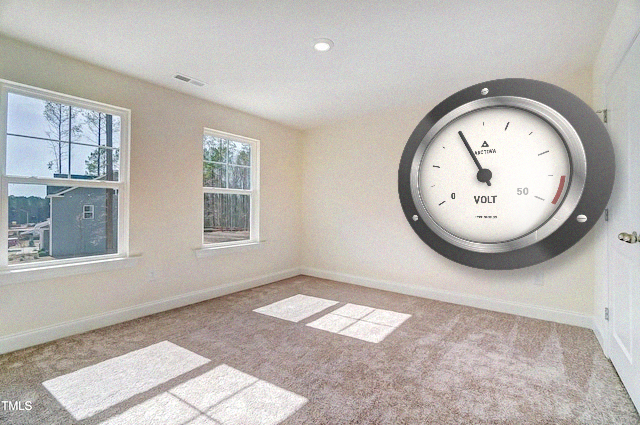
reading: V 20
